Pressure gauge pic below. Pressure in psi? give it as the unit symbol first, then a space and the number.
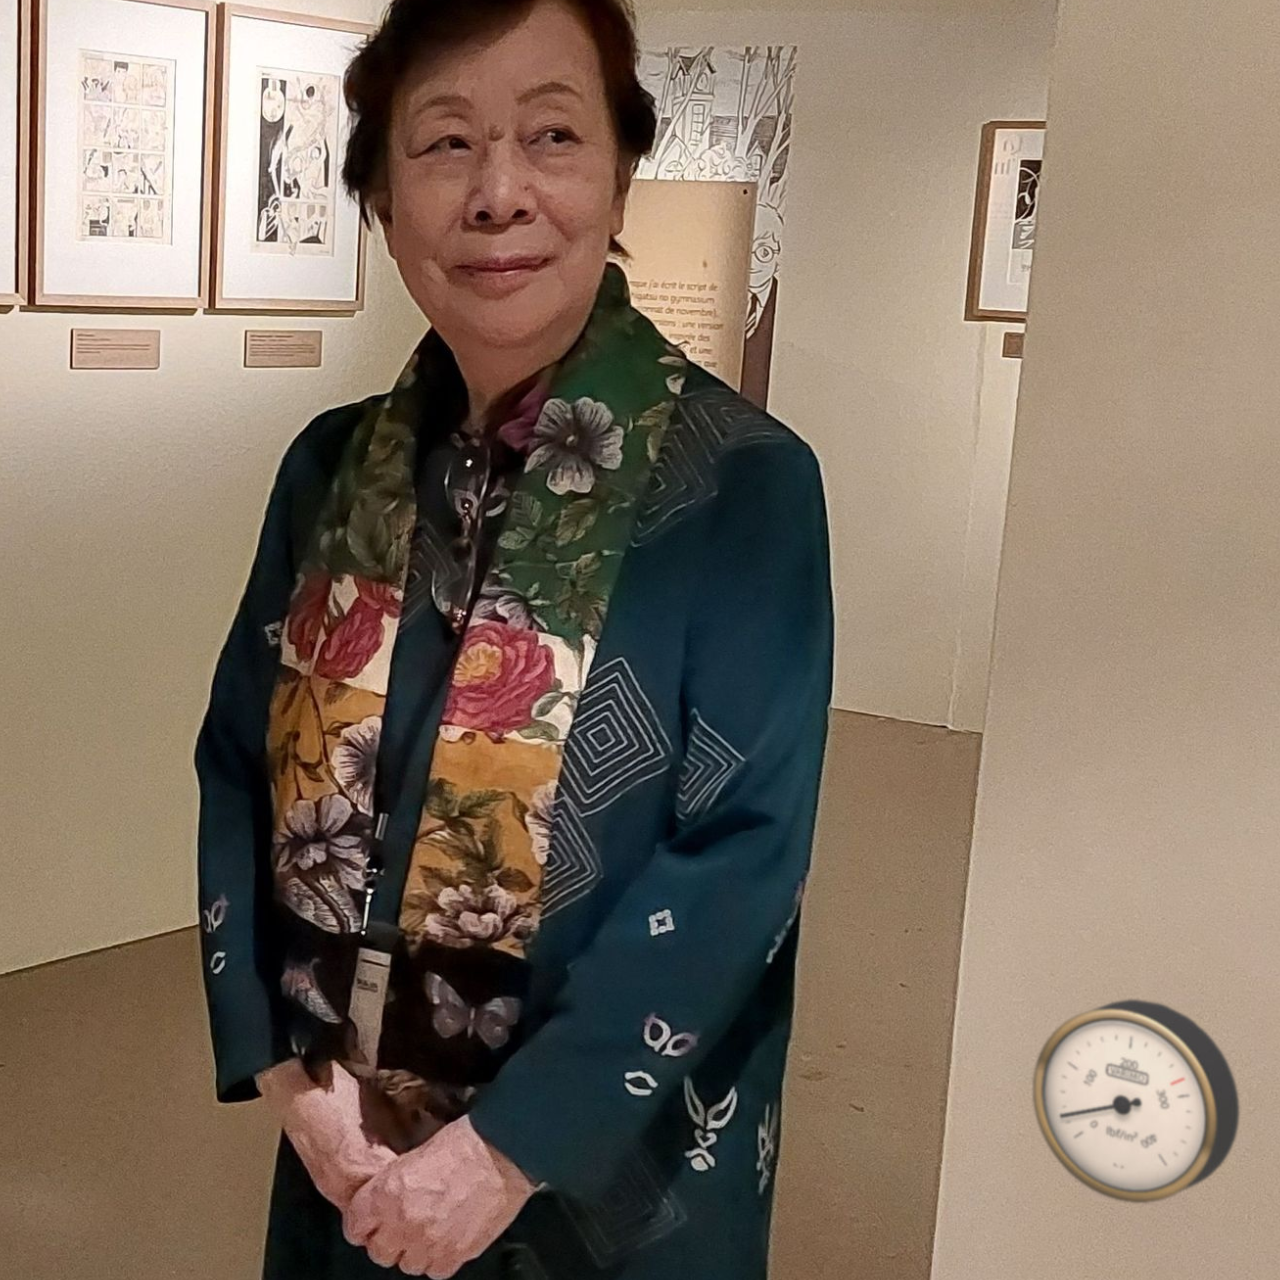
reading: psi 30
